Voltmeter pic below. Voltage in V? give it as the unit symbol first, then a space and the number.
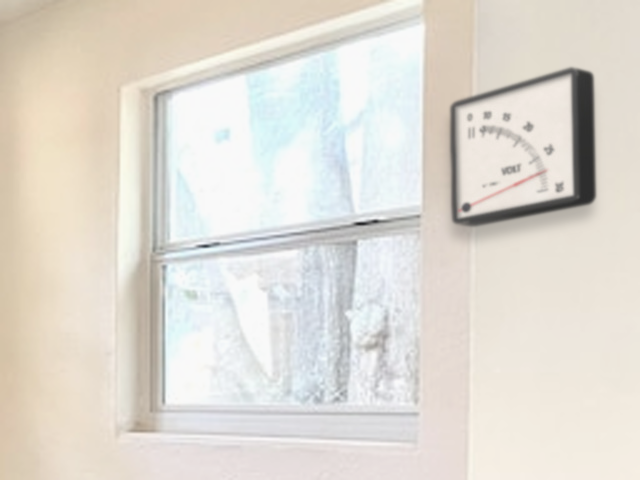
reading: V 27.5
